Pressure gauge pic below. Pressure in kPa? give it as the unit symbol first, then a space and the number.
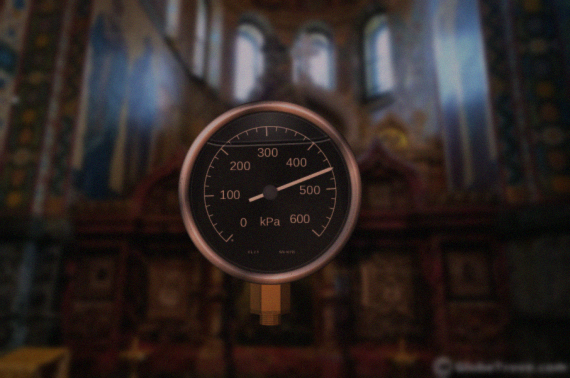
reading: kPa 460
